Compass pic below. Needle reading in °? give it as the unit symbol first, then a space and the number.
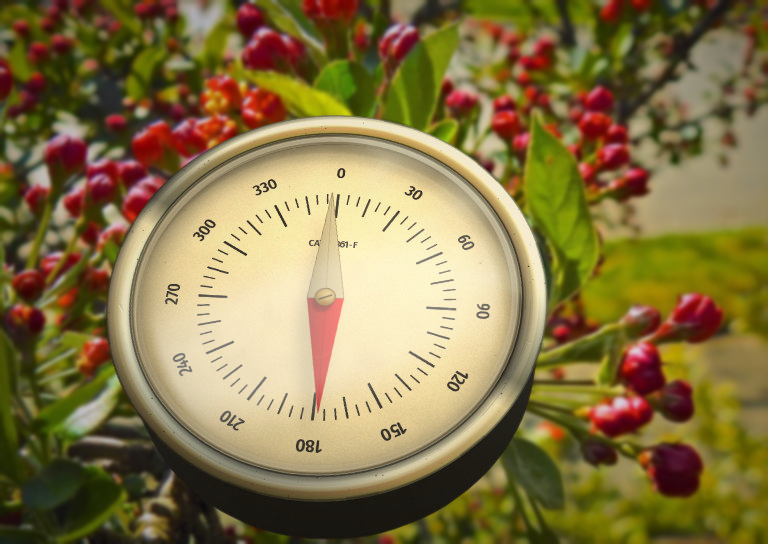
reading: ° 177.5
